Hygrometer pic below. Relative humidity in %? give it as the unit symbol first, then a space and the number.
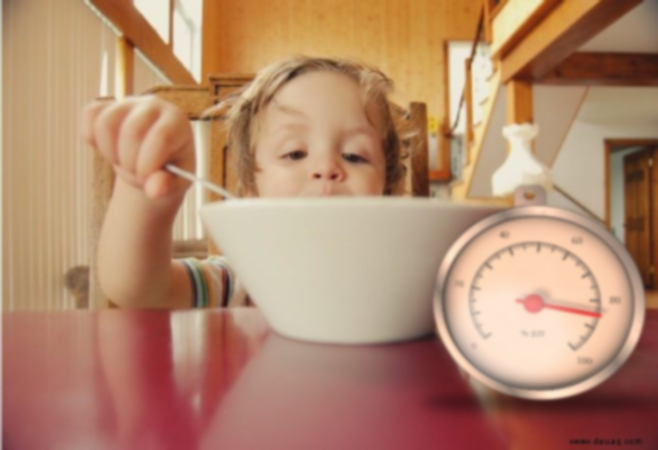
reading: % 85
